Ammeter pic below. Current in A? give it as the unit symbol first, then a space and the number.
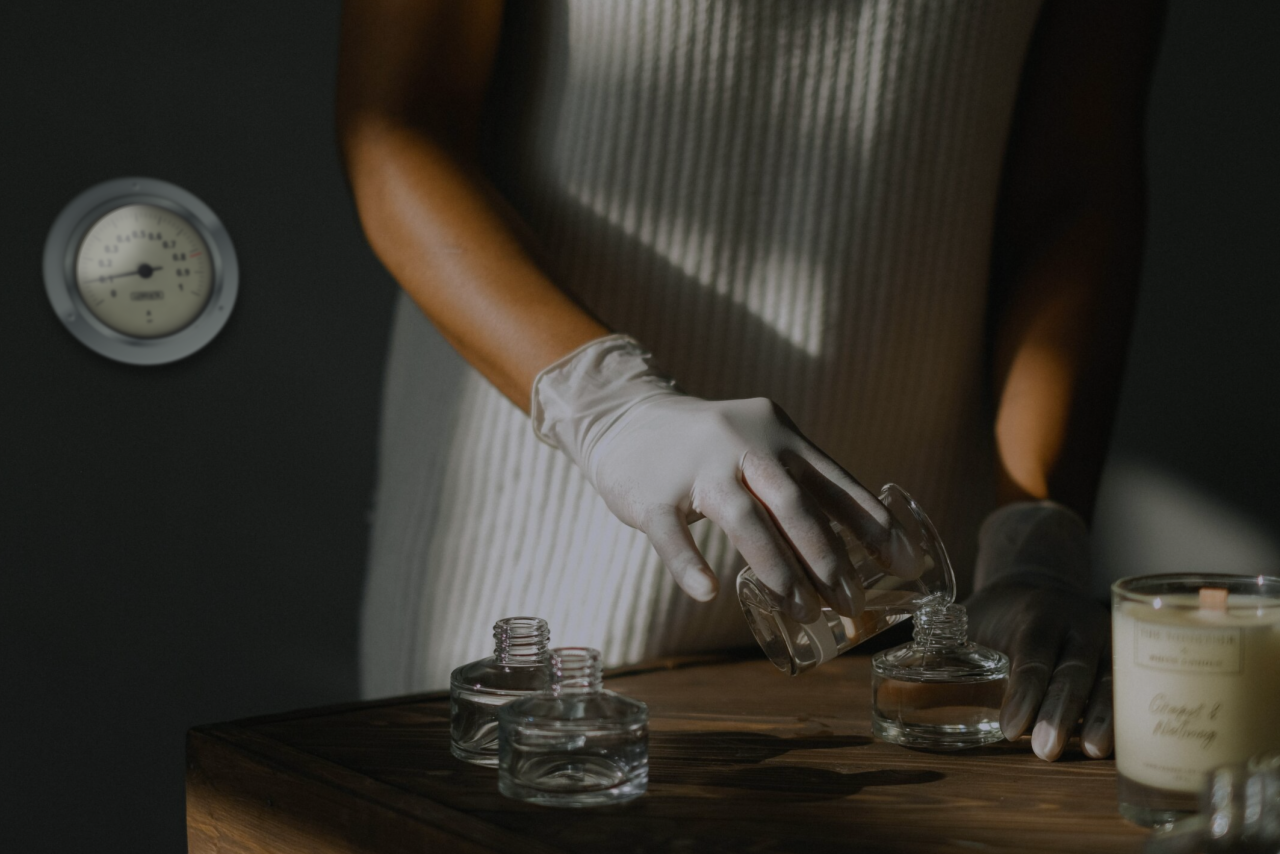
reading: A 0.1
